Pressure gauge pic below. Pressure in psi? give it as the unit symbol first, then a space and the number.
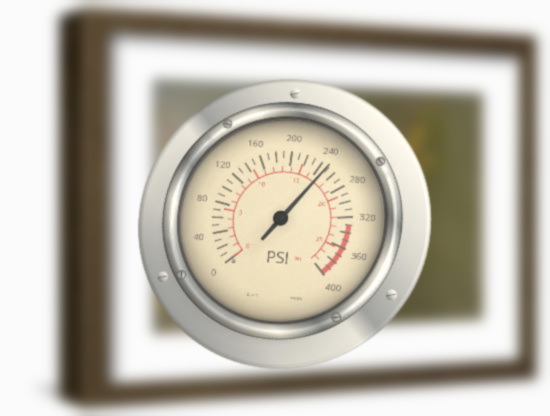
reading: psi 250
